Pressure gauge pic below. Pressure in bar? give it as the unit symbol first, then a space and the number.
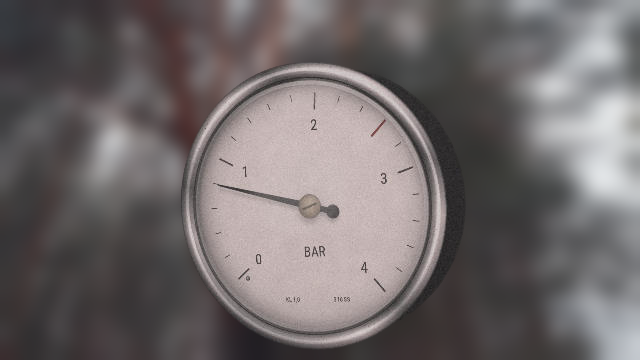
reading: bar 0.8
